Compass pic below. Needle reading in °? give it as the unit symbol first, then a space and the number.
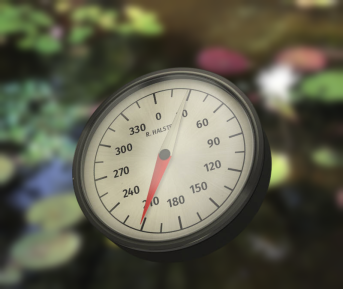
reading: ° 210
